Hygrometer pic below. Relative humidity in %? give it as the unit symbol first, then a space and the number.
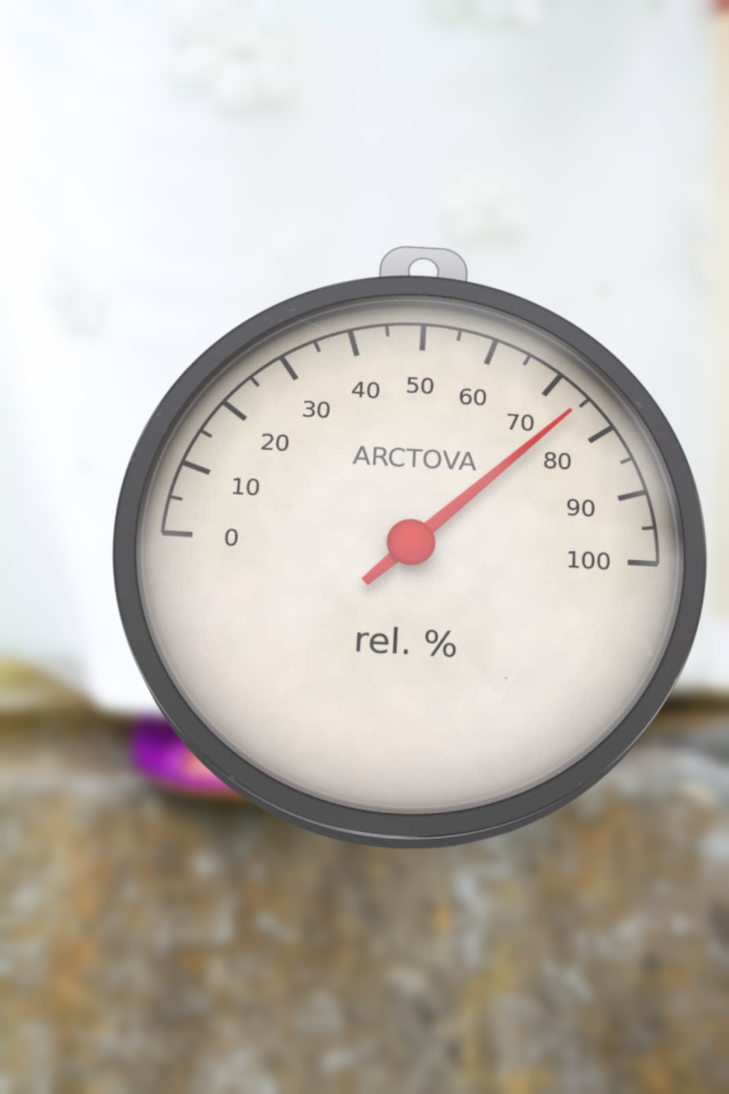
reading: % 75
